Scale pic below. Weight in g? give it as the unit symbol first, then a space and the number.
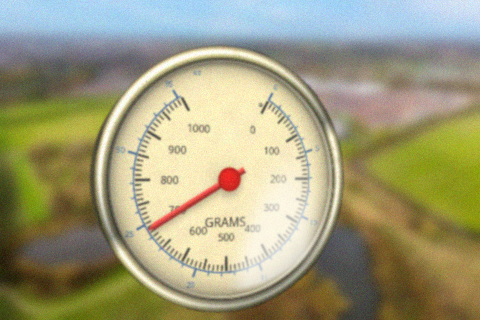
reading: g 700
